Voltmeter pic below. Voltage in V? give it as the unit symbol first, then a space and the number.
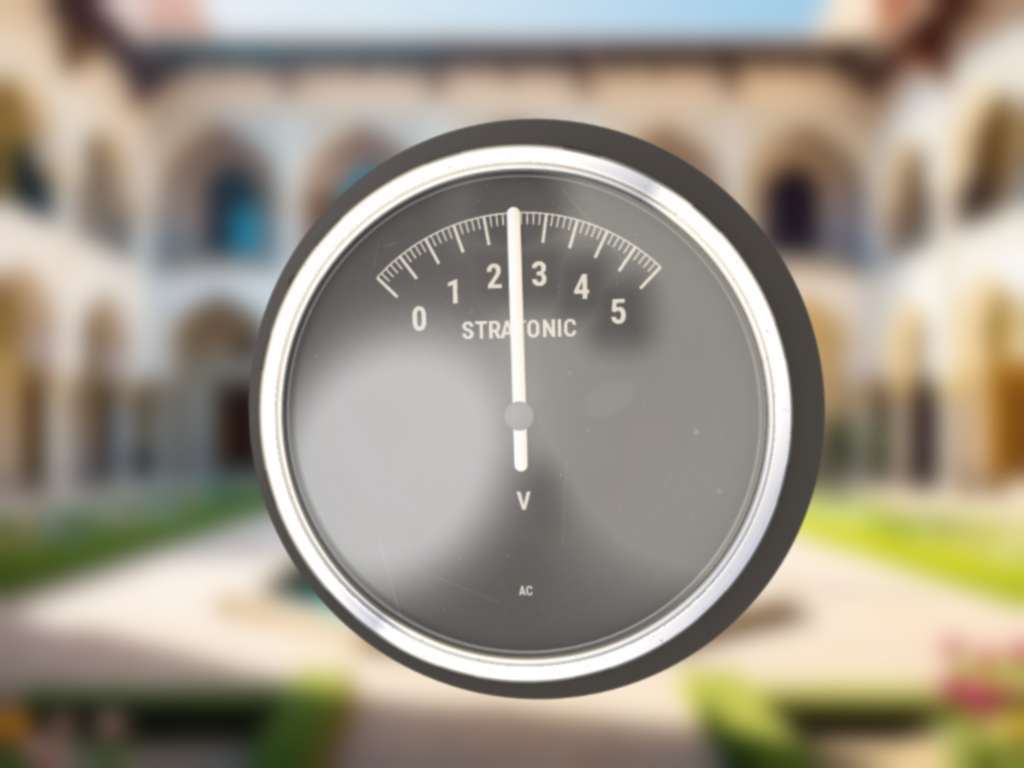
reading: V 2.5
